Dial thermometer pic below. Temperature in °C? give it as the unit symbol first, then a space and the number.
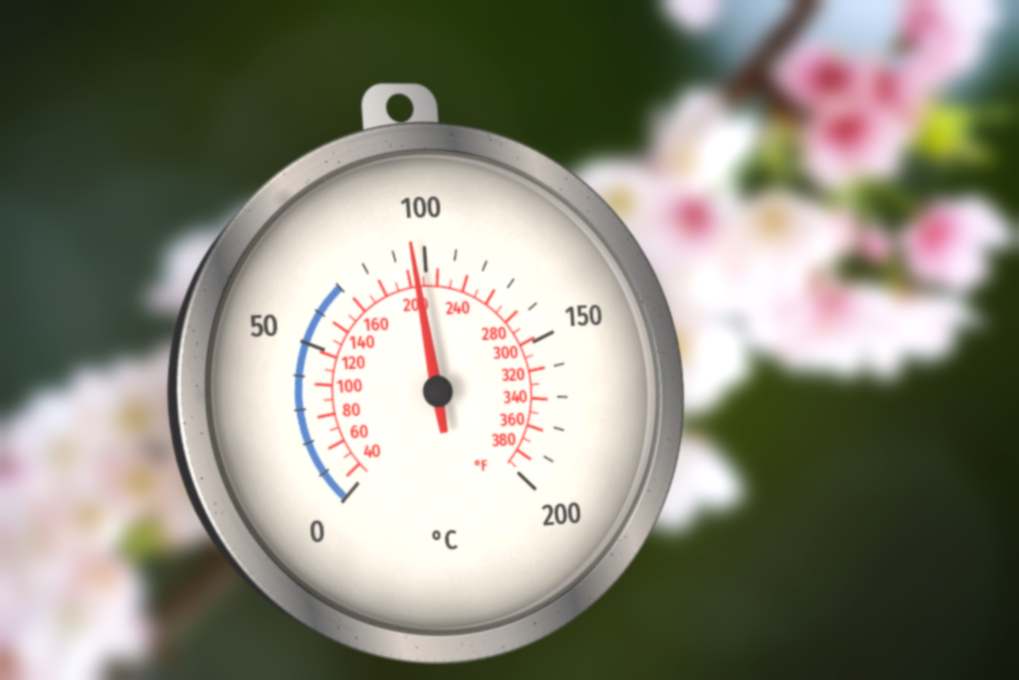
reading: °C 95
